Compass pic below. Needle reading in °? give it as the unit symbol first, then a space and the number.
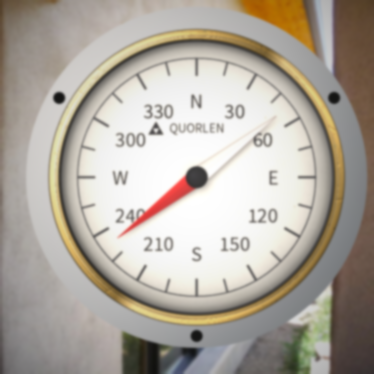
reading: ° 232.5
